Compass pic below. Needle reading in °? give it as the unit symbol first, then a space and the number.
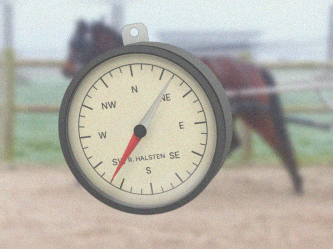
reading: ° 220
